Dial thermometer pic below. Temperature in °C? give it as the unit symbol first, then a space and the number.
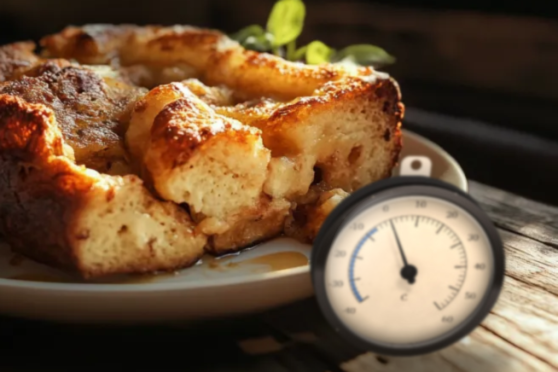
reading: °C 0
